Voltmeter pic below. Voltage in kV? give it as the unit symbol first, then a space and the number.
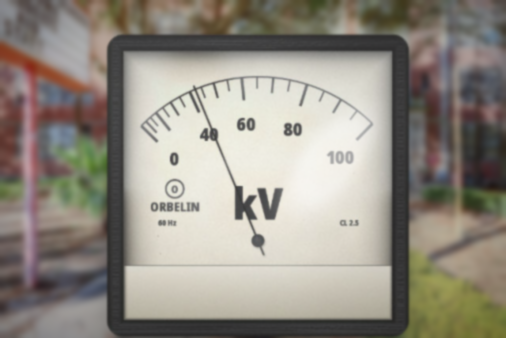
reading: kV 42.5
